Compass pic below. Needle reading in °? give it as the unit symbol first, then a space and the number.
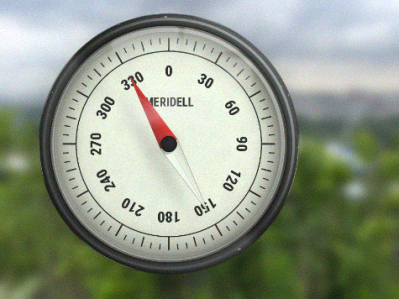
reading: ° 330
